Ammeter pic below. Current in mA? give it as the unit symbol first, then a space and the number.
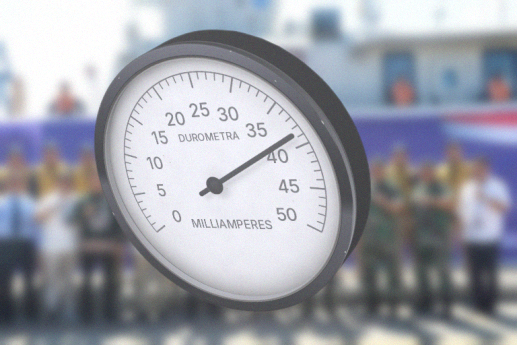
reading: mA 38.5
